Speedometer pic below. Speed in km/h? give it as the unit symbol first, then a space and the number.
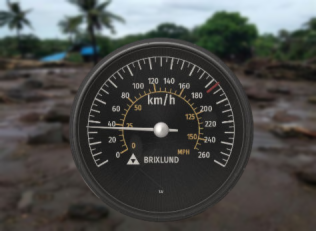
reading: km/h 35
